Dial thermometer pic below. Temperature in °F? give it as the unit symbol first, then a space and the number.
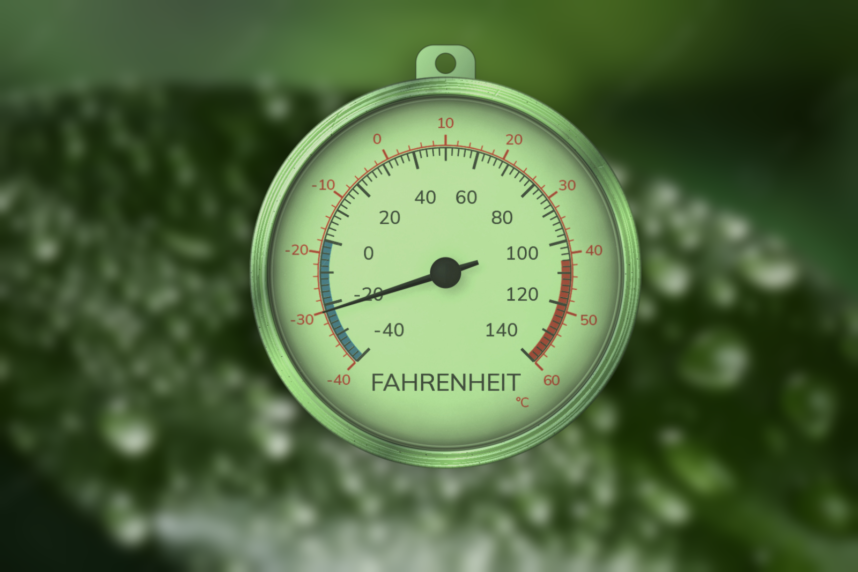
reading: °F -22
